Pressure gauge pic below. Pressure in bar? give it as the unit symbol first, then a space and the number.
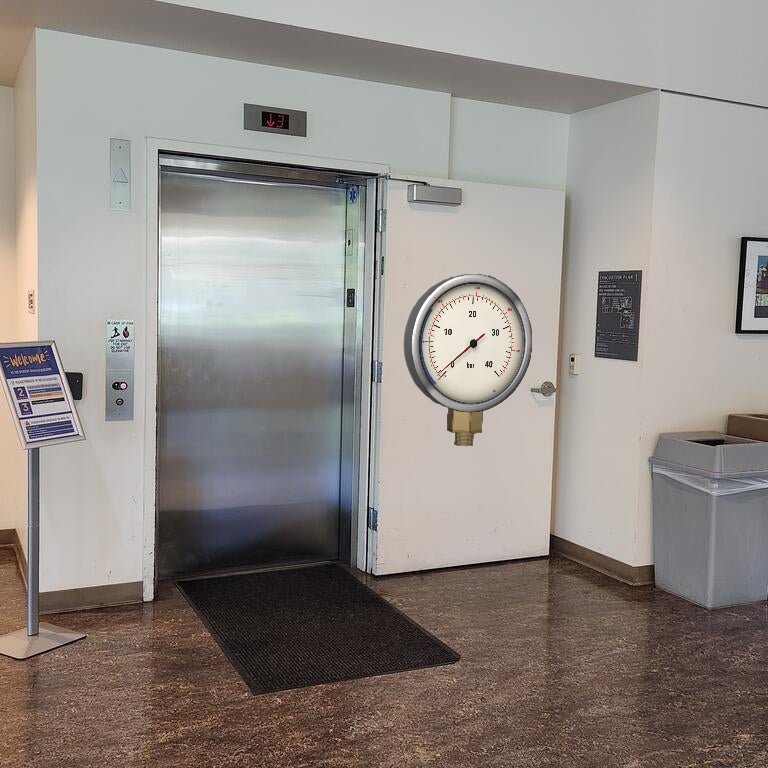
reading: bar 1
